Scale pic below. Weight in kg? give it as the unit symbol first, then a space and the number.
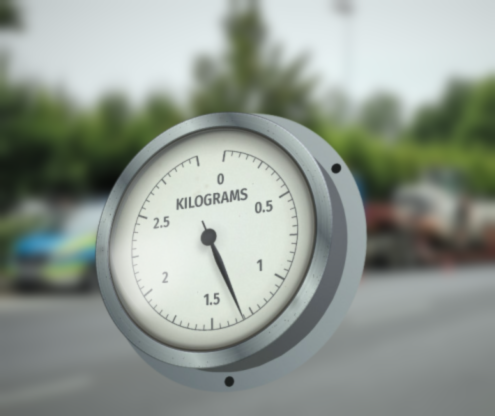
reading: kg 1.3
